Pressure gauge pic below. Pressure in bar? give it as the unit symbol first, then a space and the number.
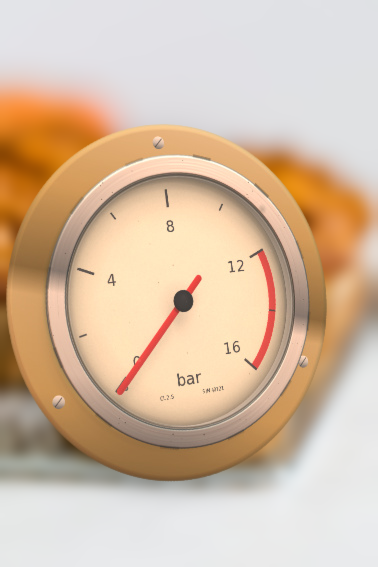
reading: bar 0
